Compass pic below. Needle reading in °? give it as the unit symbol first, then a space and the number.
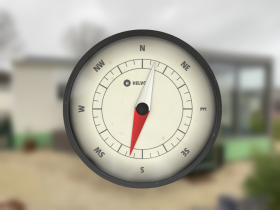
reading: ° 195
